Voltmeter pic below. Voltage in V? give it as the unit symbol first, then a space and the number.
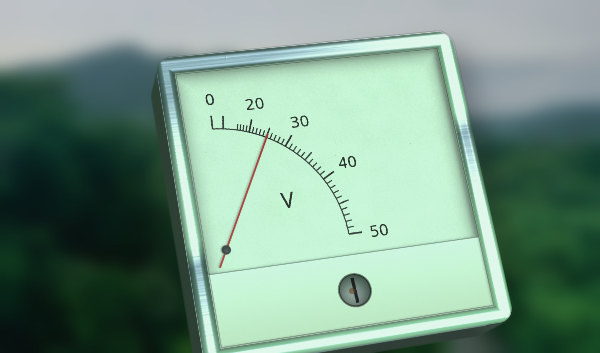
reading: V 25
